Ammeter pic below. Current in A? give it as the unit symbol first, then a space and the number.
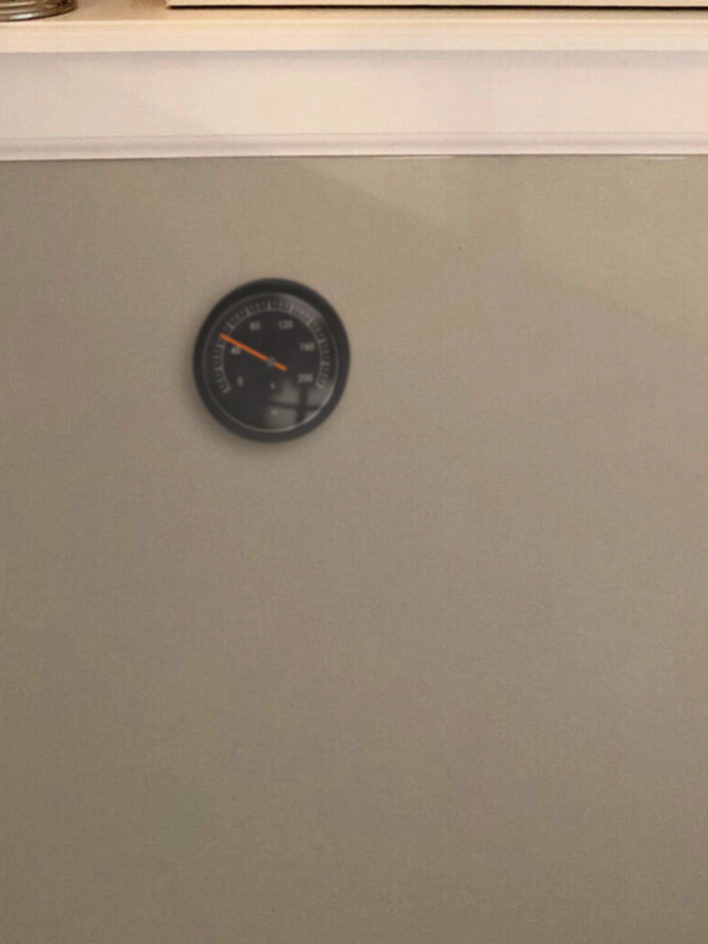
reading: A 50
